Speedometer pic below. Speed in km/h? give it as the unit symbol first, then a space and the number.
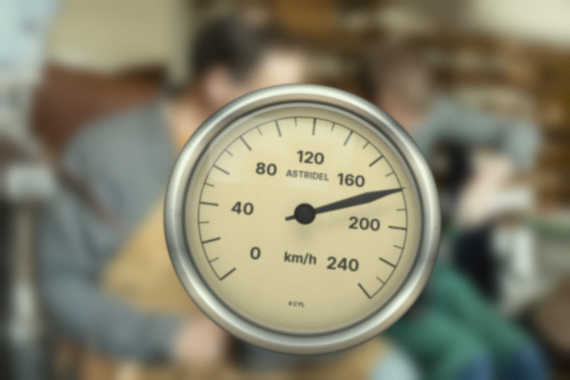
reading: km/h 180
